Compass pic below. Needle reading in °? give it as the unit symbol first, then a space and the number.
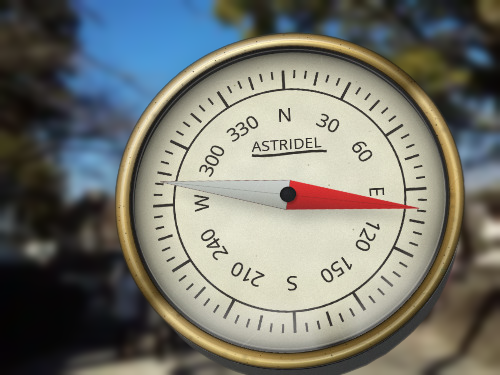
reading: ° 100
